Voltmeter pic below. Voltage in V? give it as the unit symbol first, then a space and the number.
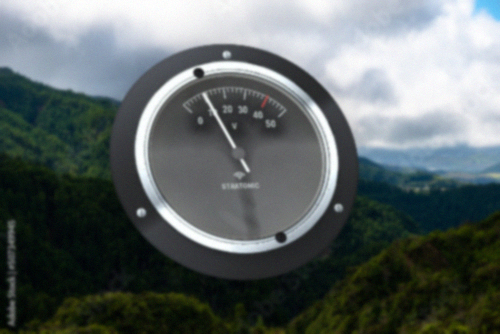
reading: V 10
